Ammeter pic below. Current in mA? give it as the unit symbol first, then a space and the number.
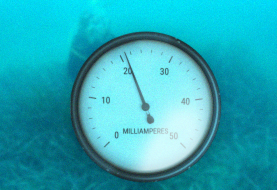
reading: mA 21
